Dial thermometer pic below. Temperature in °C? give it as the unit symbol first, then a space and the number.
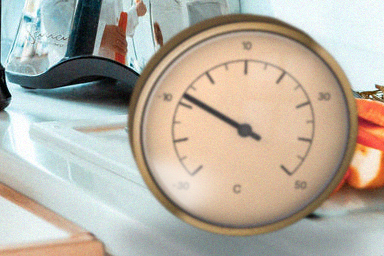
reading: °C -7.5
